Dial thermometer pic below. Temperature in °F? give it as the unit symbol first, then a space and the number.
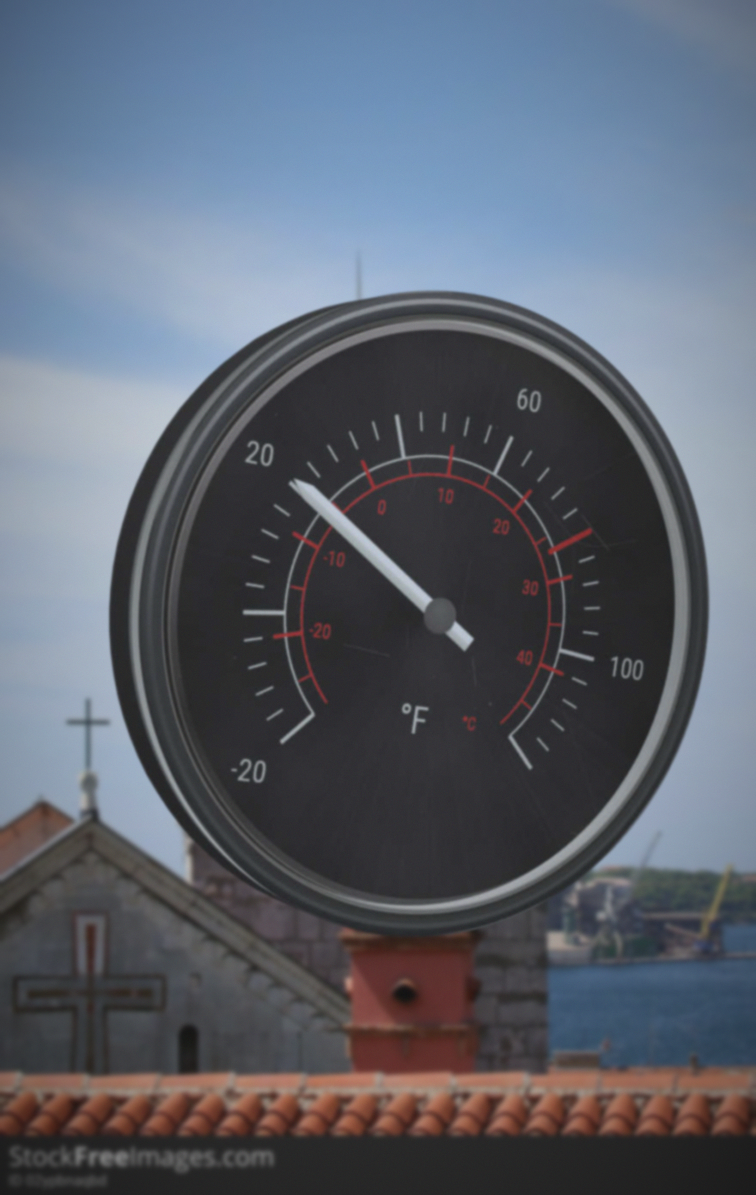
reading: °F 20
